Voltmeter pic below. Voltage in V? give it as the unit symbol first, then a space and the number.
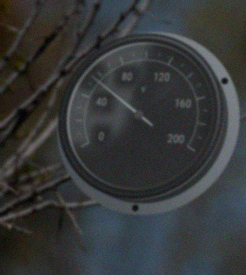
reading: V 55
